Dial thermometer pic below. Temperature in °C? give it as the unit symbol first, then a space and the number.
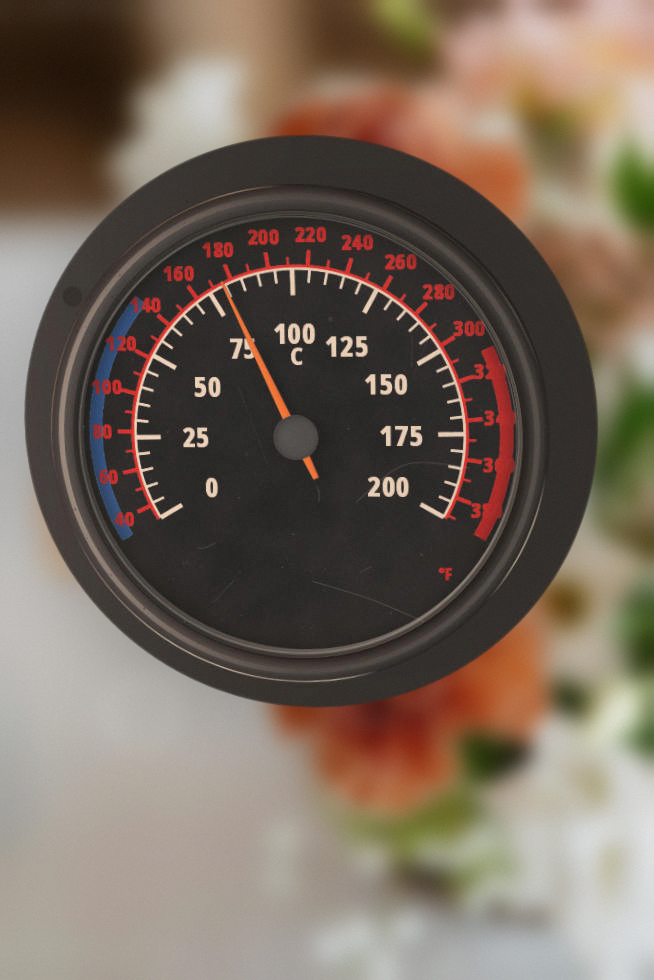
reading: °C 80
